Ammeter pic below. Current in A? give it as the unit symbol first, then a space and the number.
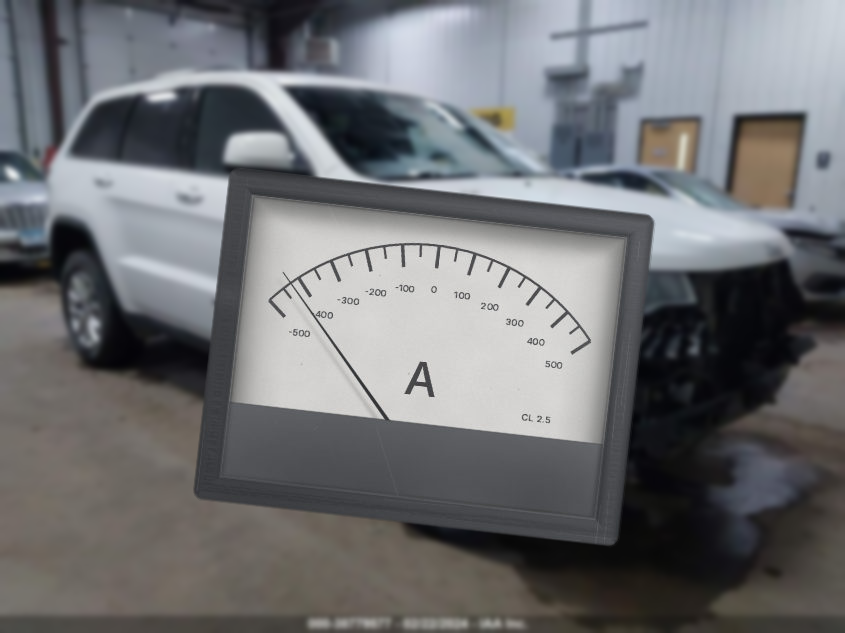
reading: A -425
